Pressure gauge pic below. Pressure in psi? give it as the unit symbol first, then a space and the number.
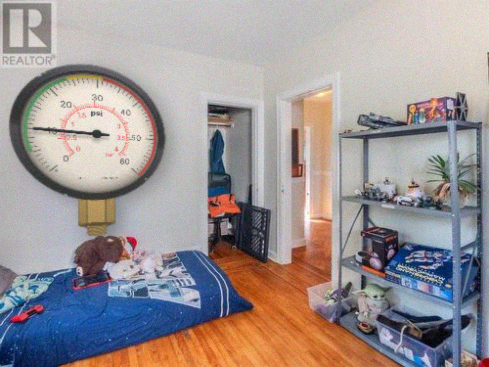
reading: psi 10
